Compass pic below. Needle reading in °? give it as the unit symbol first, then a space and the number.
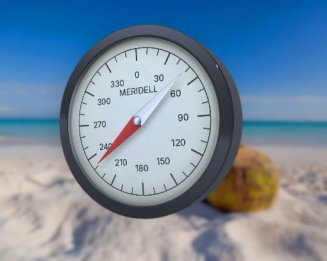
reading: ° 230
